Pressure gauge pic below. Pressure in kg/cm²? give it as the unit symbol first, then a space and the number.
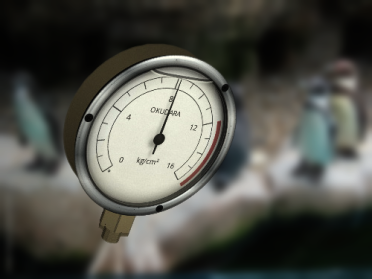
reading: kg/cm² 8
